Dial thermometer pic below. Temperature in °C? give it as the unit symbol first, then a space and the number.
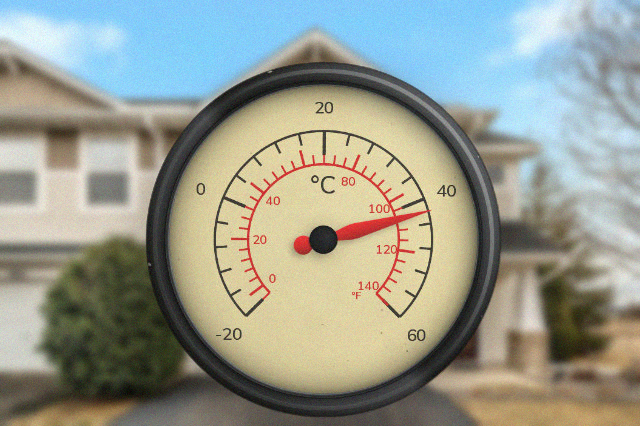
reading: °C 42
